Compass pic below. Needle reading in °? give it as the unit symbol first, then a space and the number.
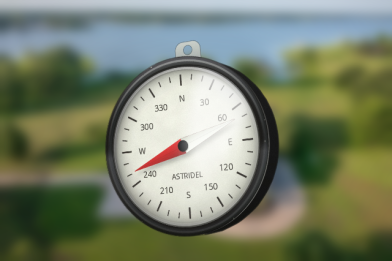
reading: ° 250
